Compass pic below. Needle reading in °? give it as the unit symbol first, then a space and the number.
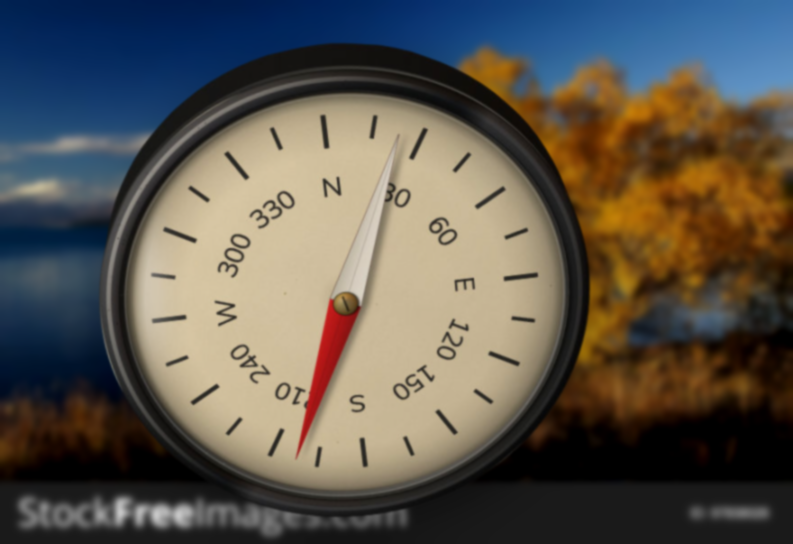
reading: ° 202.5
